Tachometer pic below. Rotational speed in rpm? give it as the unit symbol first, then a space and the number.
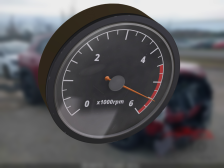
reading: rpm 5500
